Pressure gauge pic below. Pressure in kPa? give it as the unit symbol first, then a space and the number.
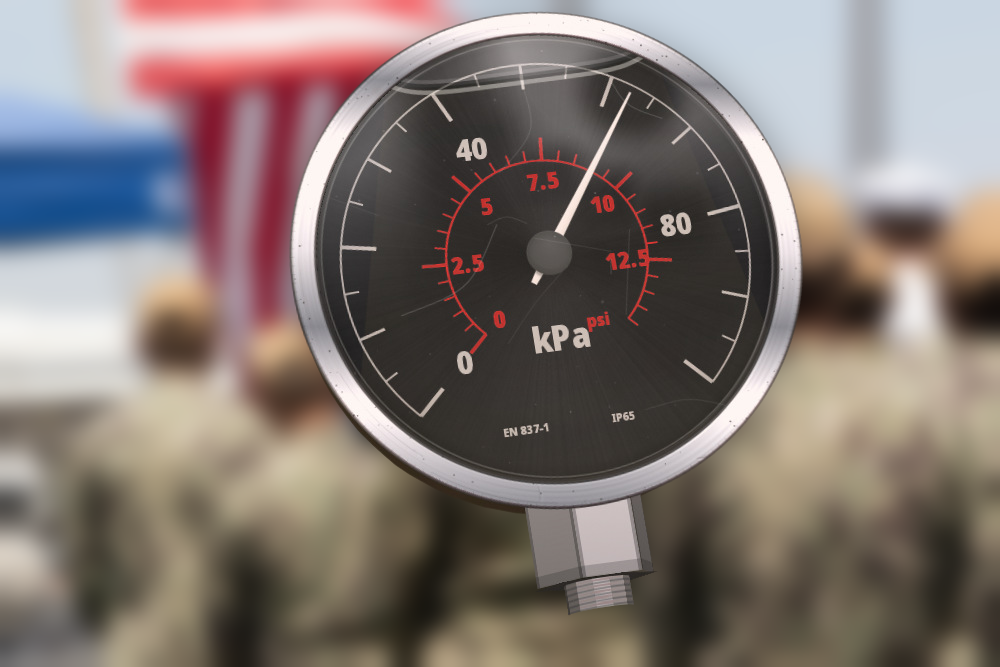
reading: kPa 62.5
